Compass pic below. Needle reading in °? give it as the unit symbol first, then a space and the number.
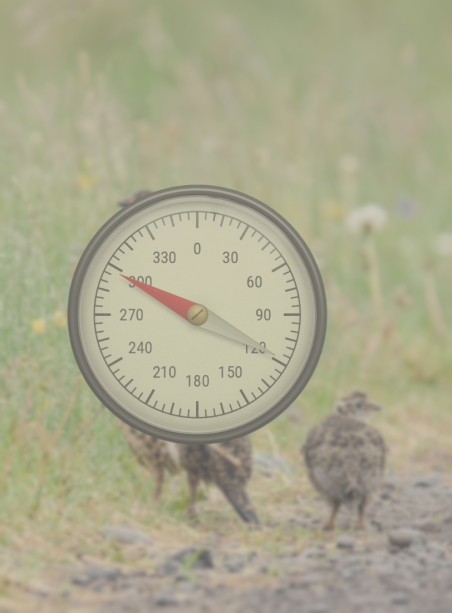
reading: ° 297.5
